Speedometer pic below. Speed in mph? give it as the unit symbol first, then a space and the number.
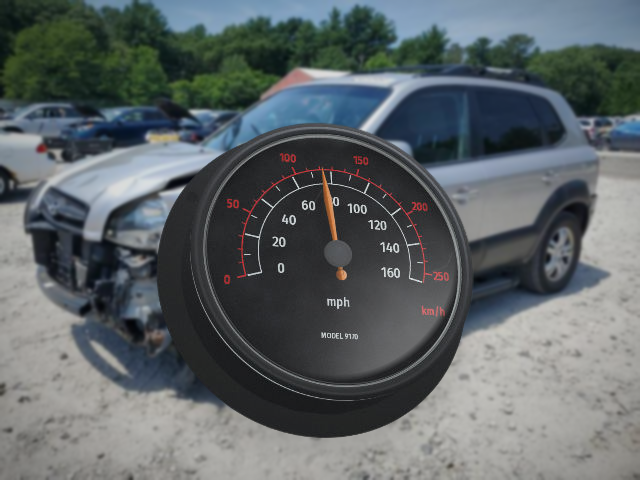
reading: mph 75
